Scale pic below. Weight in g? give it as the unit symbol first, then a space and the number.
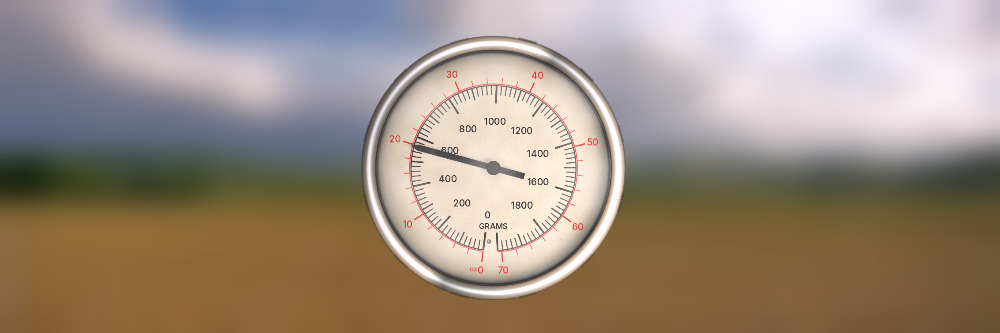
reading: g 560
